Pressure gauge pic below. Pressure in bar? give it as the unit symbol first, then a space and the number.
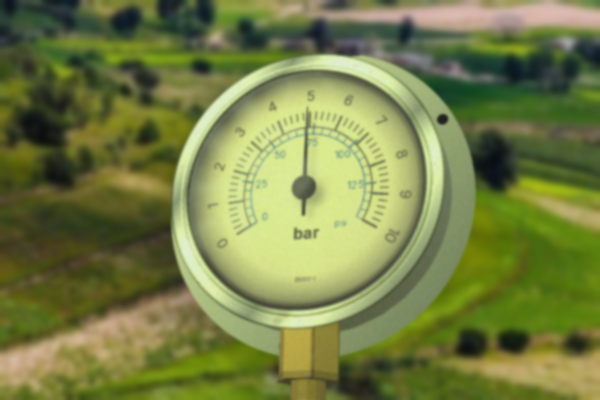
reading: bar 5
